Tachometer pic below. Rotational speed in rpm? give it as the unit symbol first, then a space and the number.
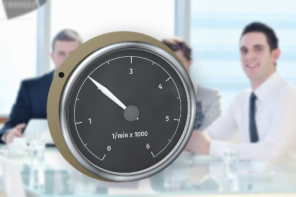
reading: rpm 2000
